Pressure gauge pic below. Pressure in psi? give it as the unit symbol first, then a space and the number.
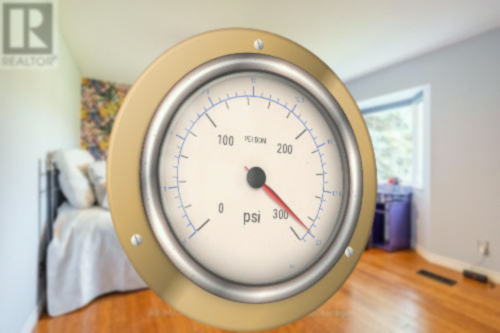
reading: psi 290
